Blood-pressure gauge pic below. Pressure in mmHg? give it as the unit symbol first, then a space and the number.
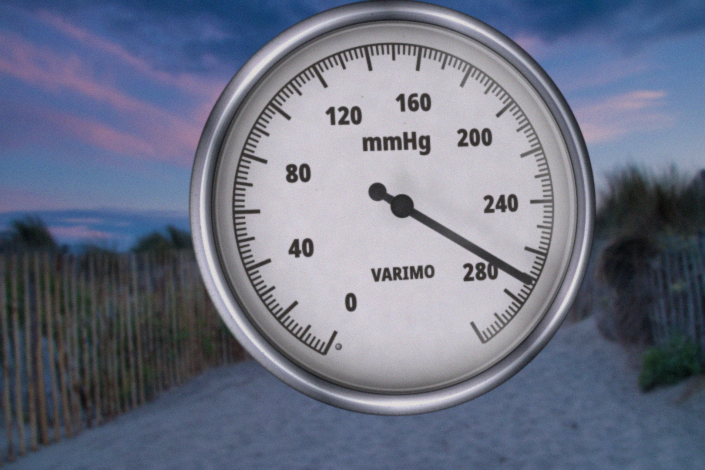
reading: mmHg 272
